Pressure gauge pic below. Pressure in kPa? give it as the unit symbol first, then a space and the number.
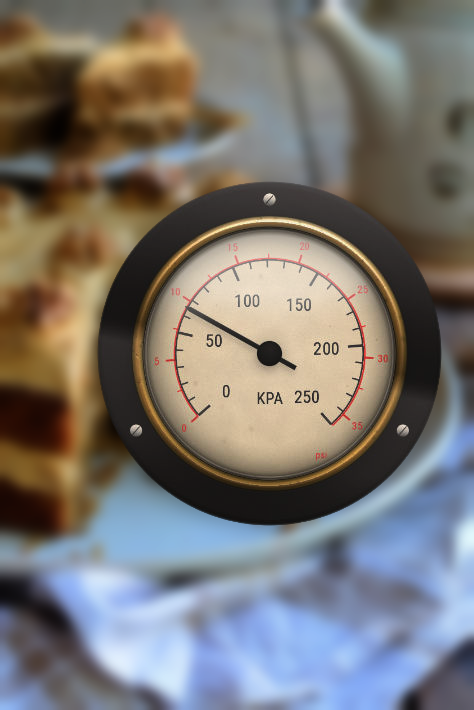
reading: kPa 65
